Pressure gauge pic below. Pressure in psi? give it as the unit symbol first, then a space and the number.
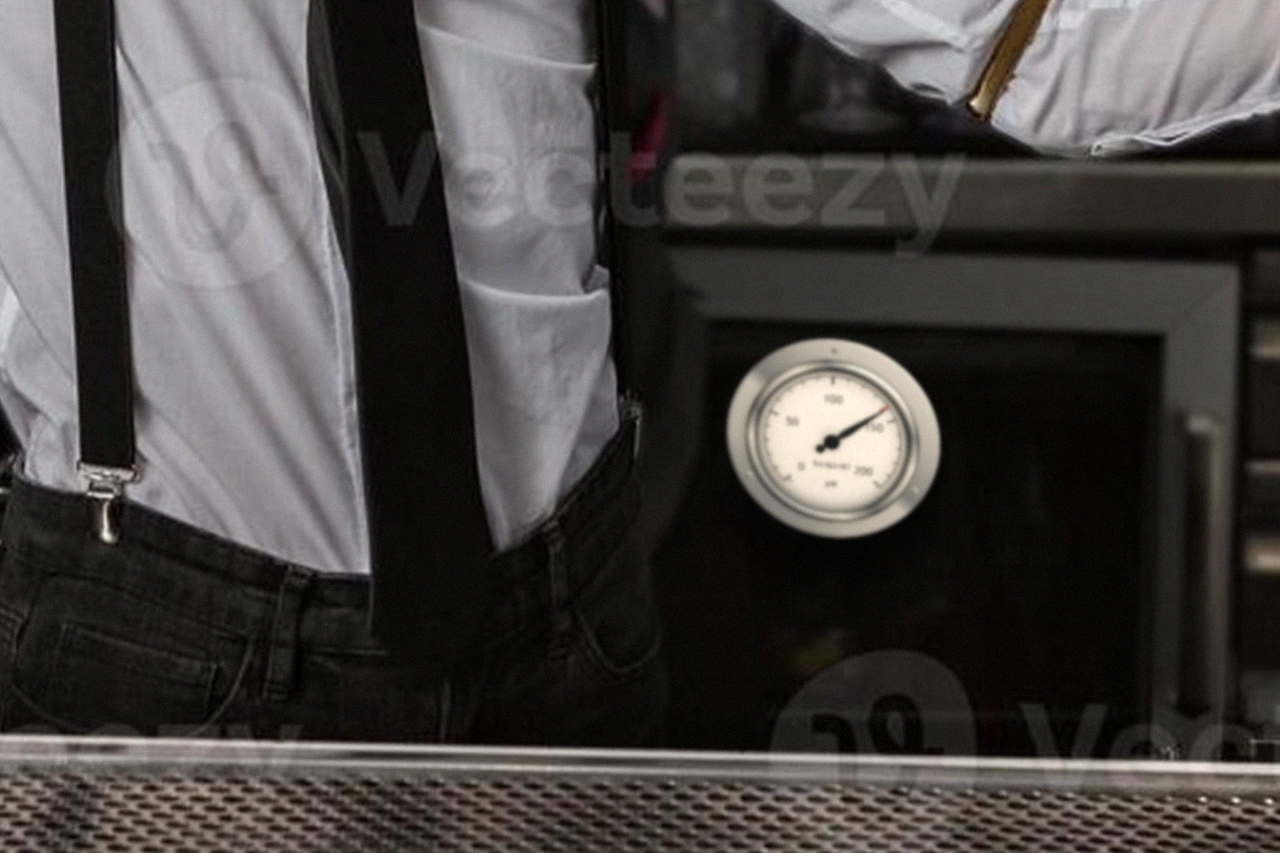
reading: psi 140
